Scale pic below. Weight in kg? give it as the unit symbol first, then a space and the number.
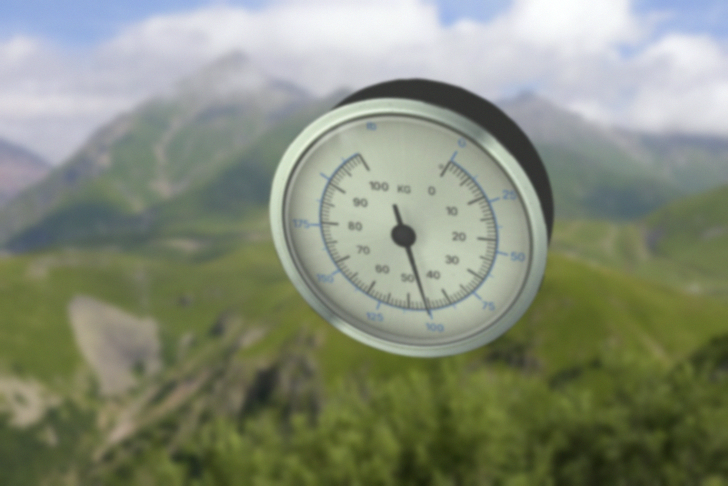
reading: kg 45
